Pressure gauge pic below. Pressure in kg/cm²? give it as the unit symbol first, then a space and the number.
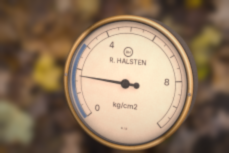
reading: kg/cm² 1.75
